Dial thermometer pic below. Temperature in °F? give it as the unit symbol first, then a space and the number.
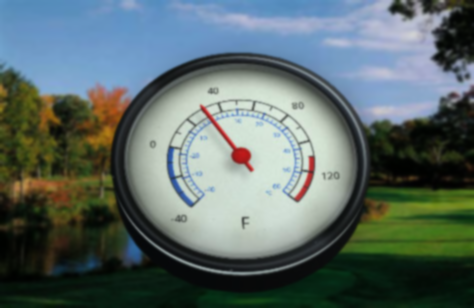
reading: °F 30
